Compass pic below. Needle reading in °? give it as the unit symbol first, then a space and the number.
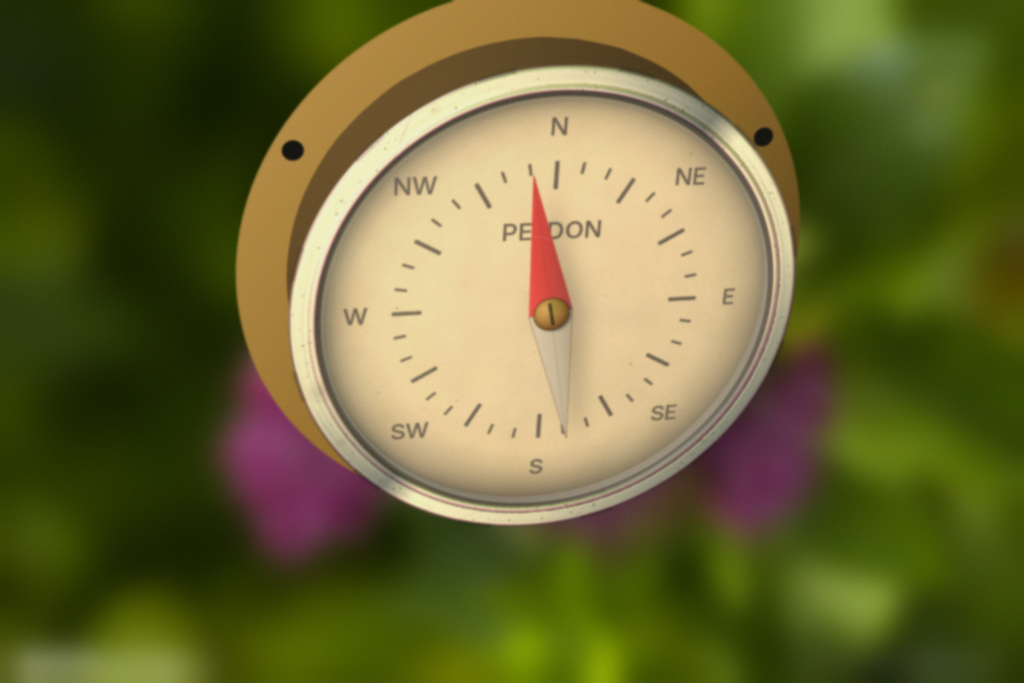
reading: ° 350
